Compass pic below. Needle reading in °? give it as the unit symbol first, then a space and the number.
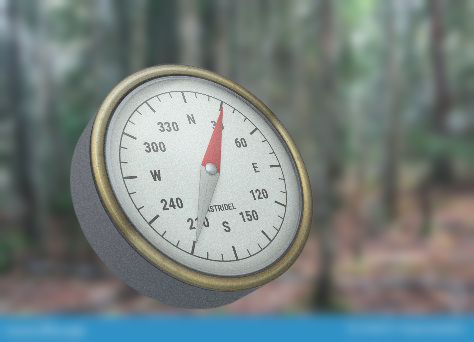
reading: ° 30
